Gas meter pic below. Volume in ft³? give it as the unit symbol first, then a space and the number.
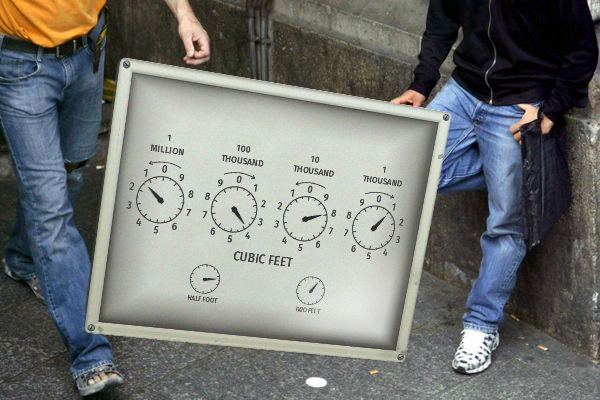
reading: ft³ 138100
